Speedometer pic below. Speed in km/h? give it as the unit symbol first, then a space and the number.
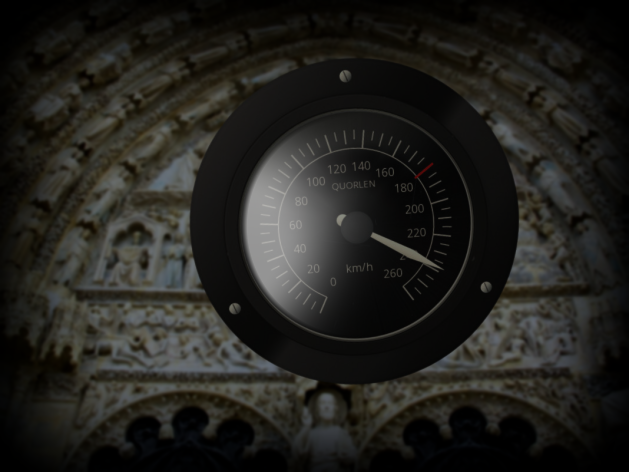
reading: km/h 237.5
